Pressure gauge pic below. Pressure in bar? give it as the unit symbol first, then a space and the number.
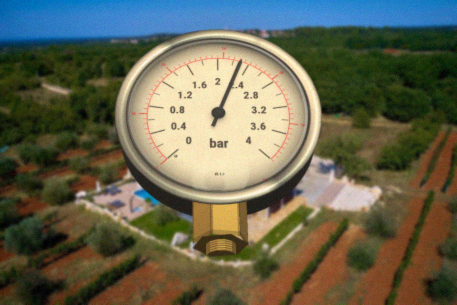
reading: bar 2.3
